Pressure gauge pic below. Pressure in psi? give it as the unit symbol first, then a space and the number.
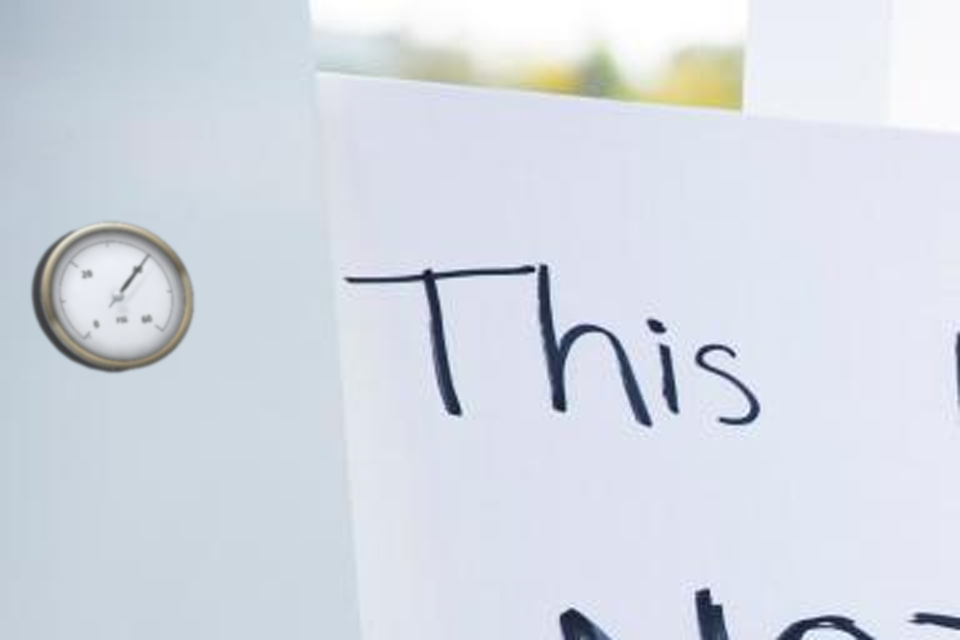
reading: psi 40
